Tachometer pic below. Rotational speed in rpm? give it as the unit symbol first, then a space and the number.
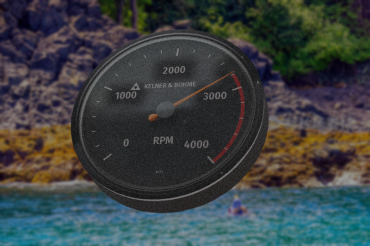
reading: rpm 2800
